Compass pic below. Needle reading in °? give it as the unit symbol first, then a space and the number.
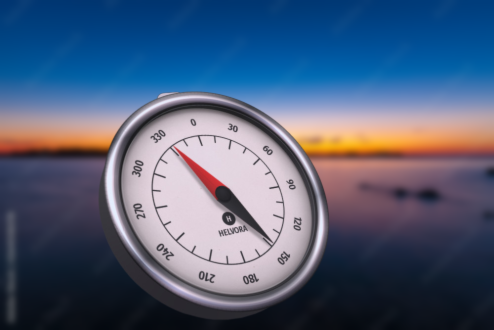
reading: ° 330
